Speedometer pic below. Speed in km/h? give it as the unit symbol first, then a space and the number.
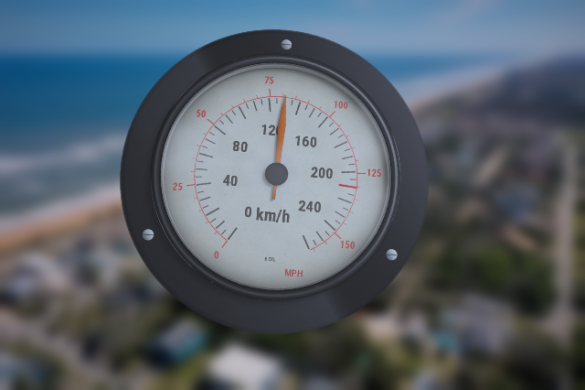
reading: km/h 130
